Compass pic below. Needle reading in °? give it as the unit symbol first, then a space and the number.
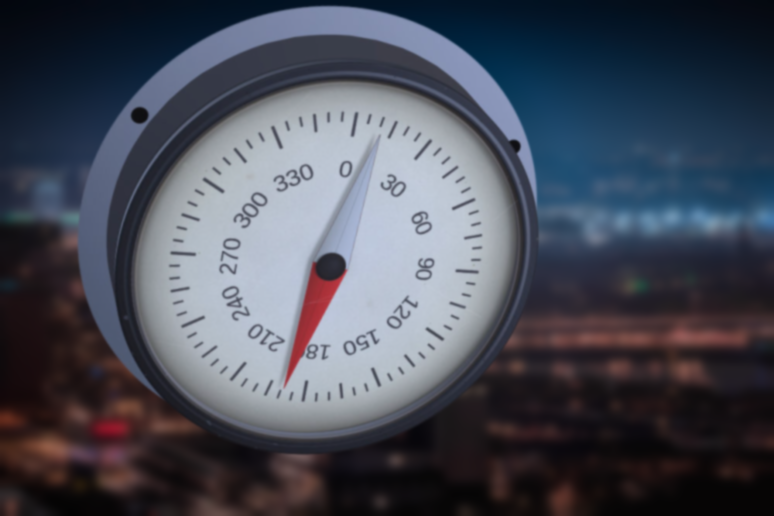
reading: ° 190
